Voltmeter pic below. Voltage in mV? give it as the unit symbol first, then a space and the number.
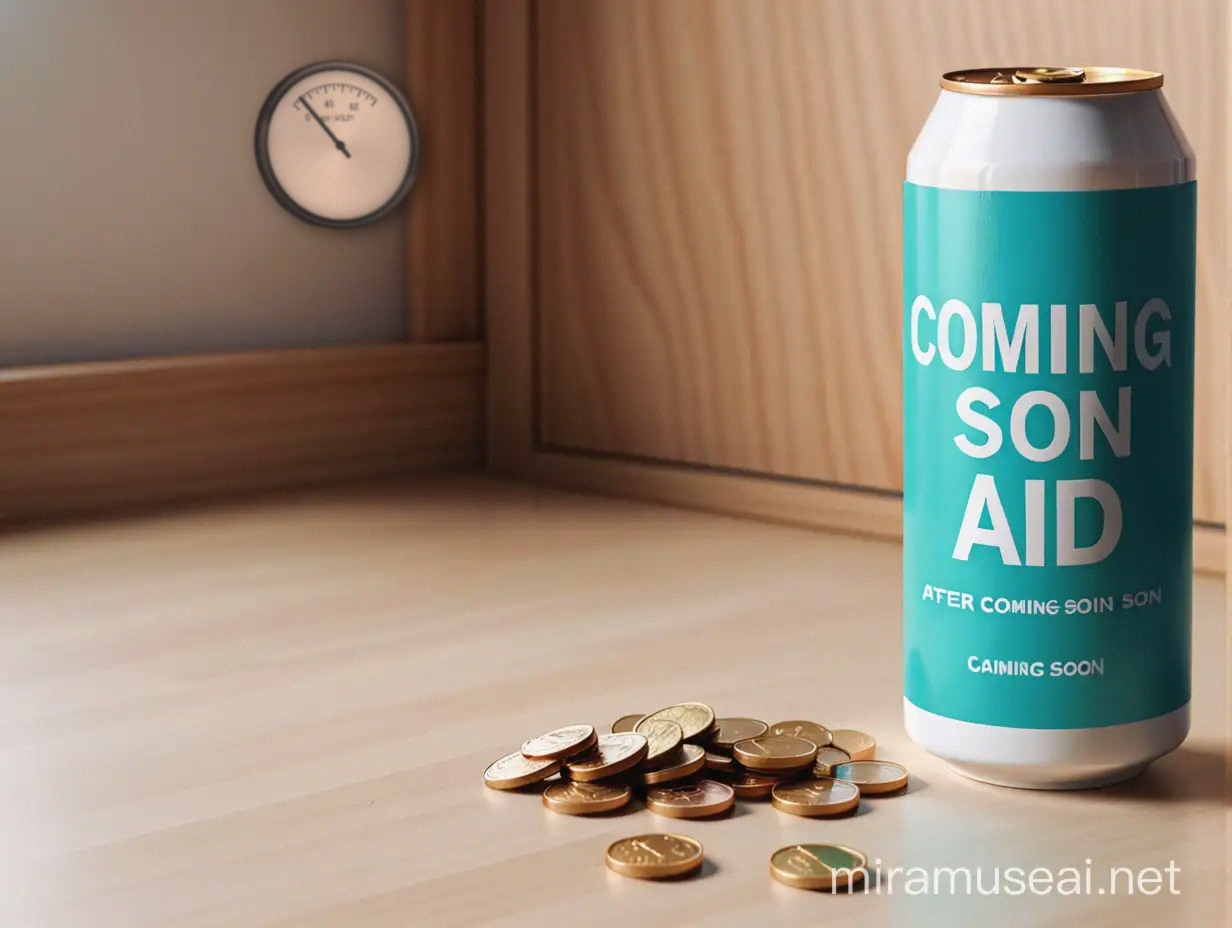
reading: mV 10
